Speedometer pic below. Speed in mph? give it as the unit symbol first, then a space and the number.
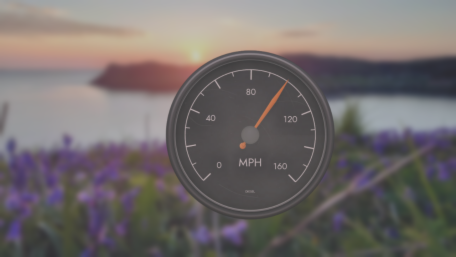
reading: mph 100
